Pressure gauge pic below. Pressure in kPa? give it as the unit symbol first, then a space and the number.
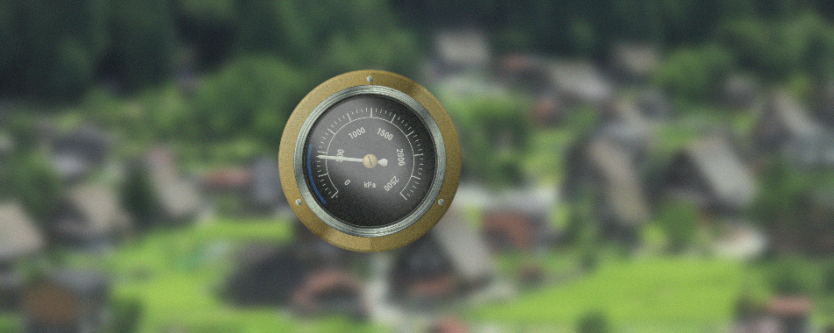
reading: kPa 450
